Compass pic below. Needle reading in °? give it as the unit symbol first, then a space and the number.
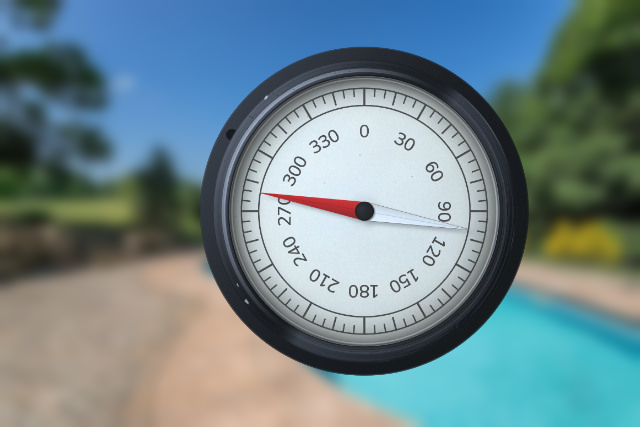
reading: ° 280
